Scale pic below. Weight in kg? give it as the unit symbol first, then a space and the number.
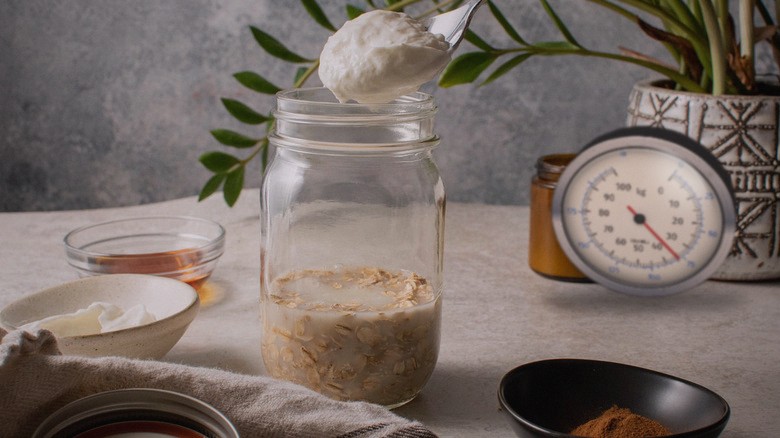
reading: kg 35
